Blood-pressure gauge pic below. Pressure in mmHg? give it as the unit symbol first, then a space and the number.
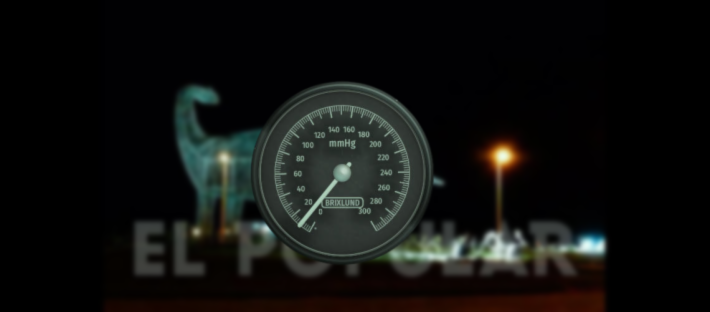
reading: mmHg 10
